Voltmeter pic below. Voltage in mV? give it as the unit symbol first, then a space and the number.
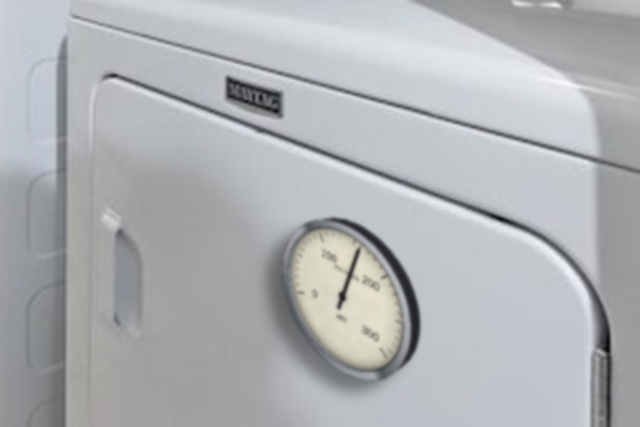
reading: mV 160
